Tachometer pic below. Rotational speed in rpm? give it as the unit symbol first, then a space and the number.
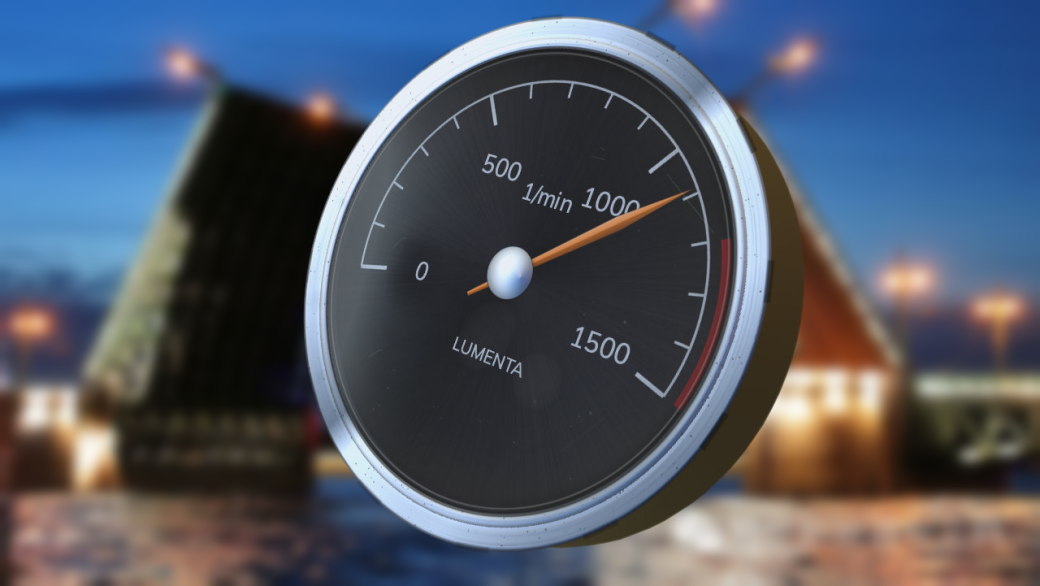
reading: rpm 1100
